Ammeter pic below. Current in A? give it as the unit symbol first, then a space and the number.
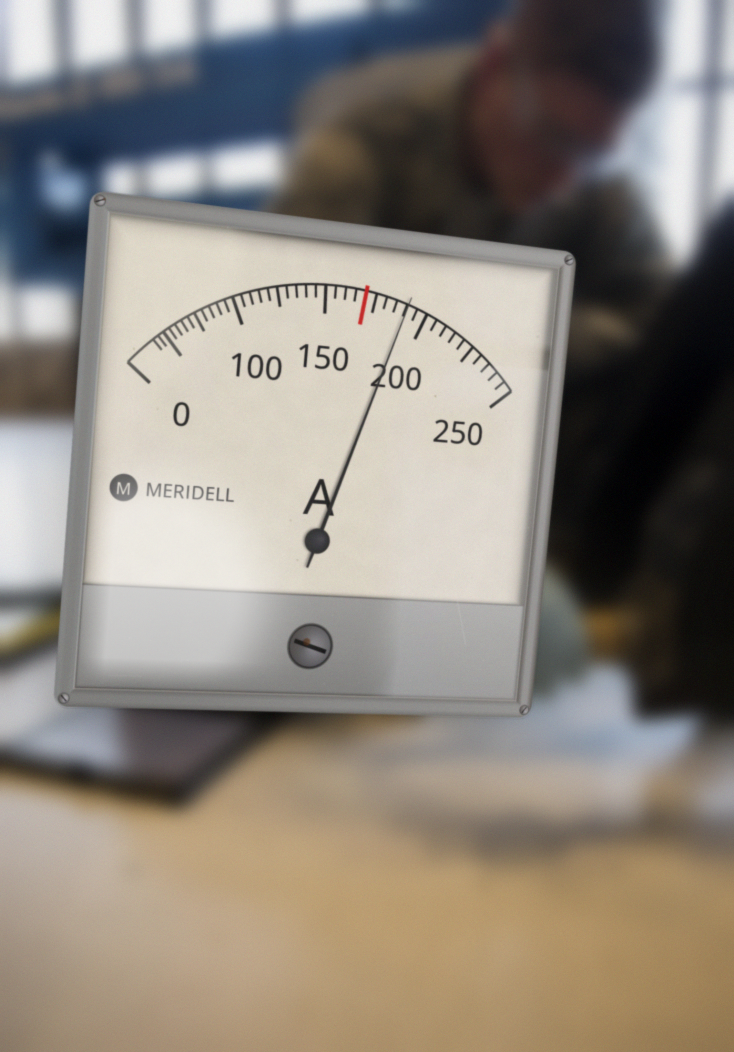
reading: A 190
